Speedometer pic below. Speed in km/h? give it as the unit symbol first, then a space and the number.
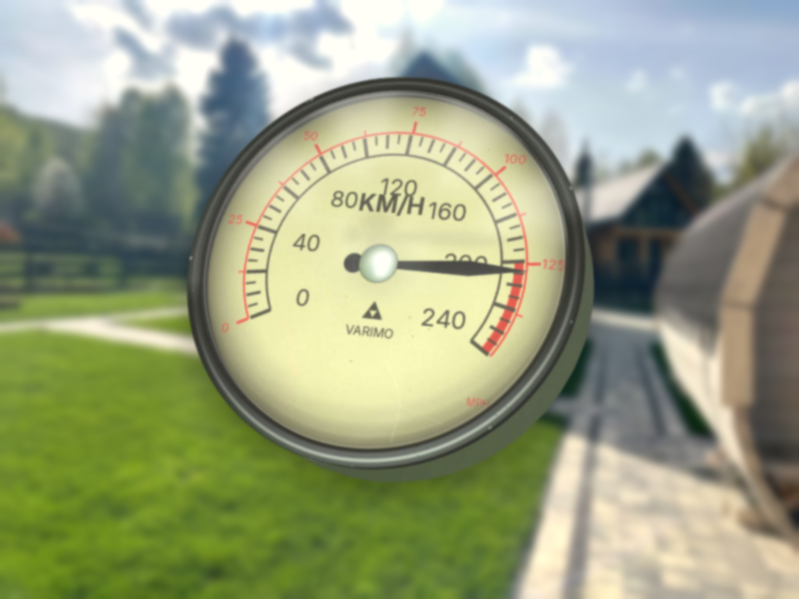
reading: km/h 205
